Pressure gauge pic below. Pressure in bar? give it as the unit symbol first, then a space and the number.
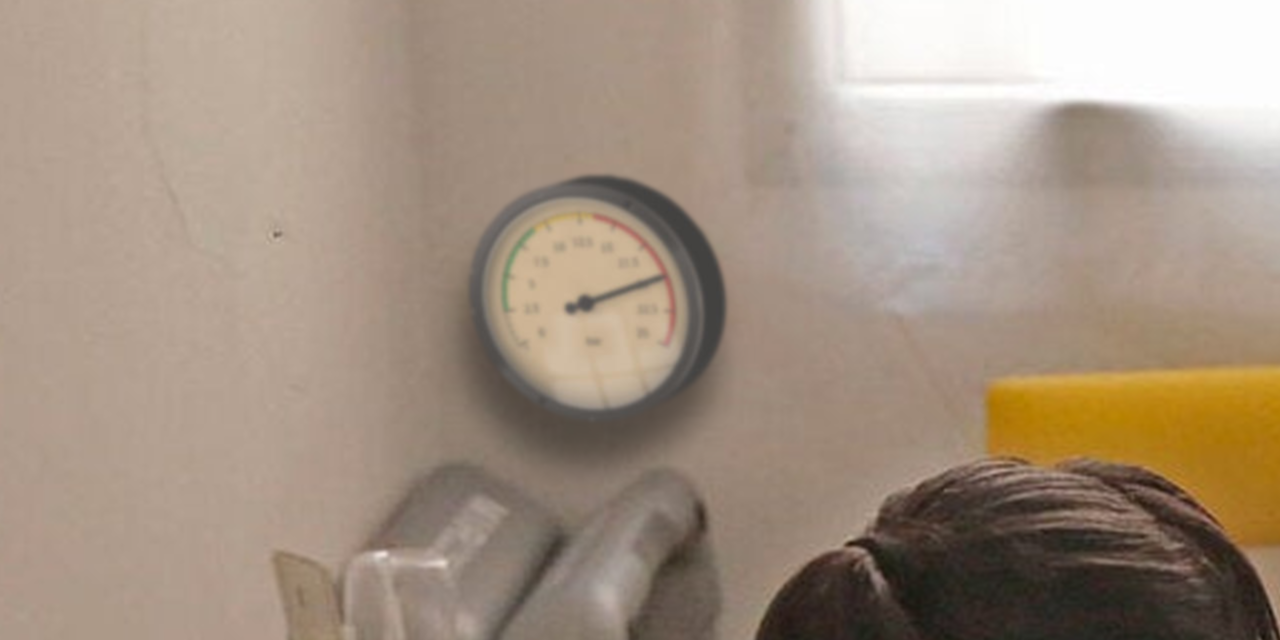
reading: bar 20
